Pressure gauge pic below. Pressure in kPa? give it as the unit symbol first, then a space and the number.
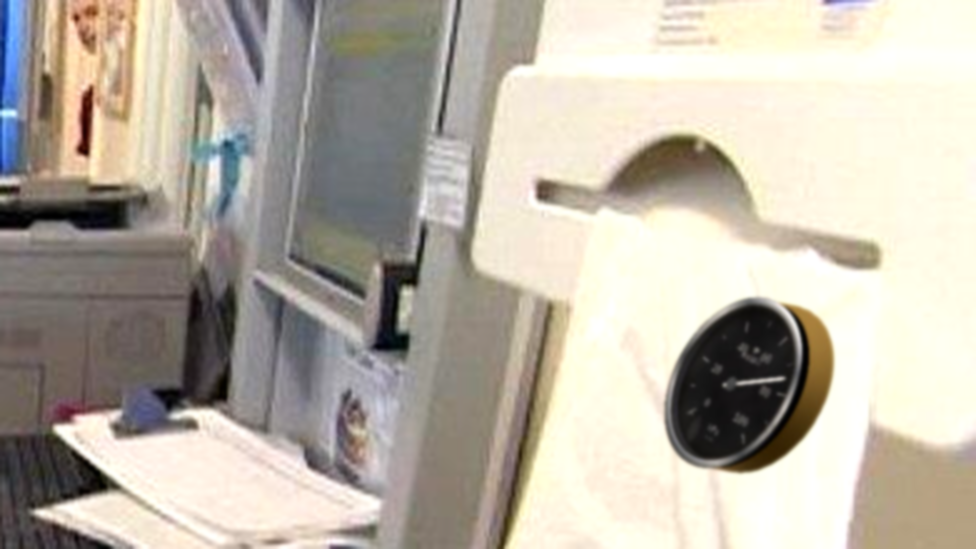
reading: kPa 75
